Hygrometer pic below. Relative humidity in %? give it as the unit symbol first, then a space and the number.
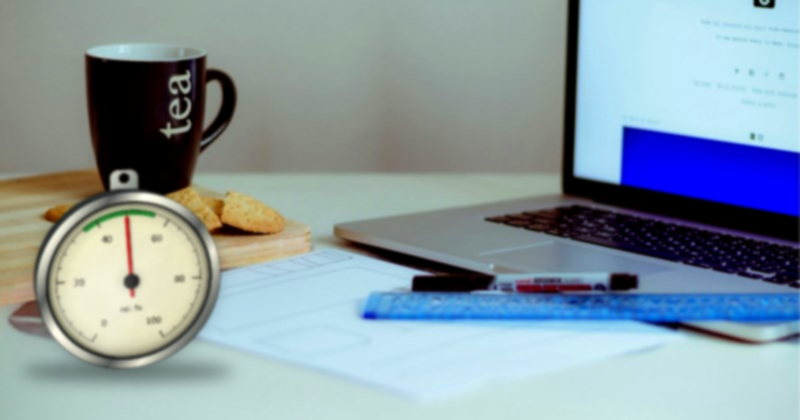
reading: % 48
